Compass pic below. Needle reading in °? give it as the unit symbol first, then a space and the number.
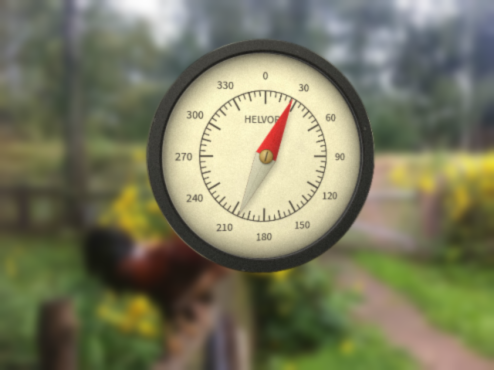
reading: ° 25
